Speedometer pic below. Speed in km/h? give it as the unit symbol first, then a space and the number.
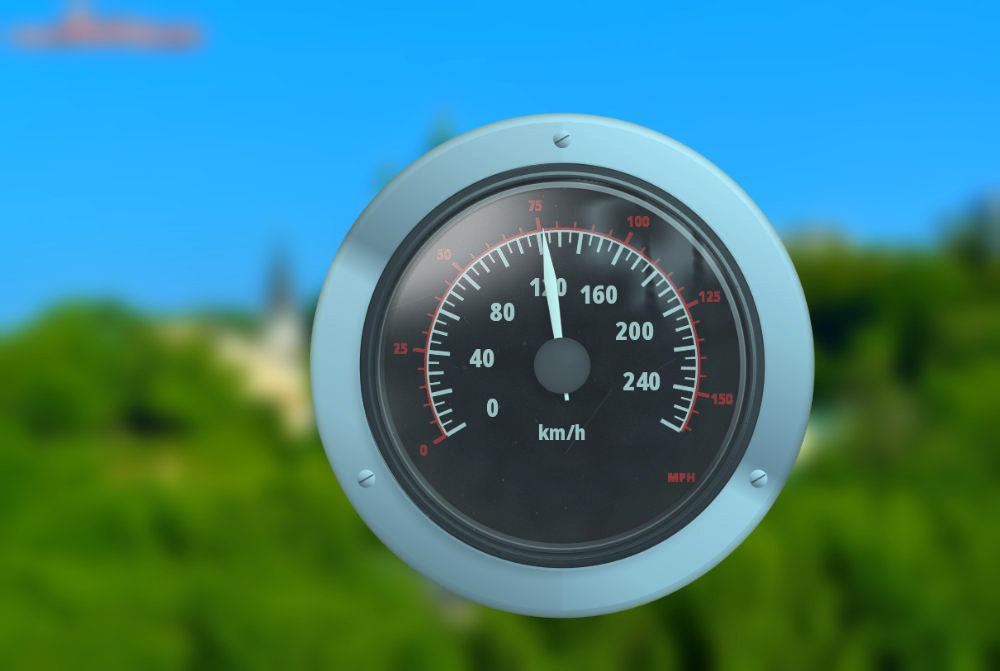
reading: km/h 122.5
